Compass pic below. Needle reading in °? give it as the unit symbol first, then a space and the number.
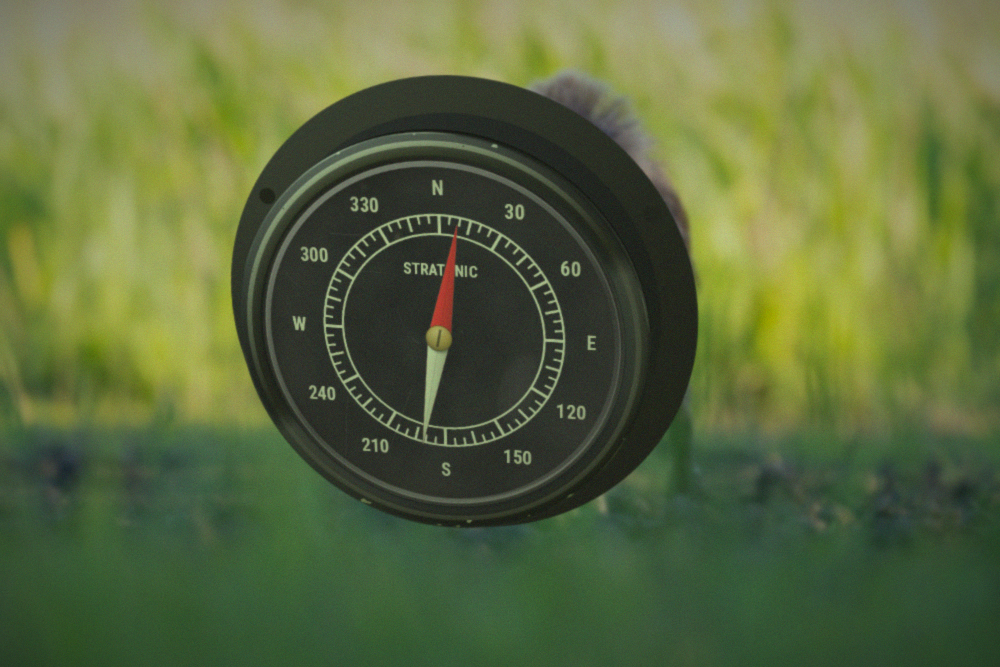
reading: ° 10
